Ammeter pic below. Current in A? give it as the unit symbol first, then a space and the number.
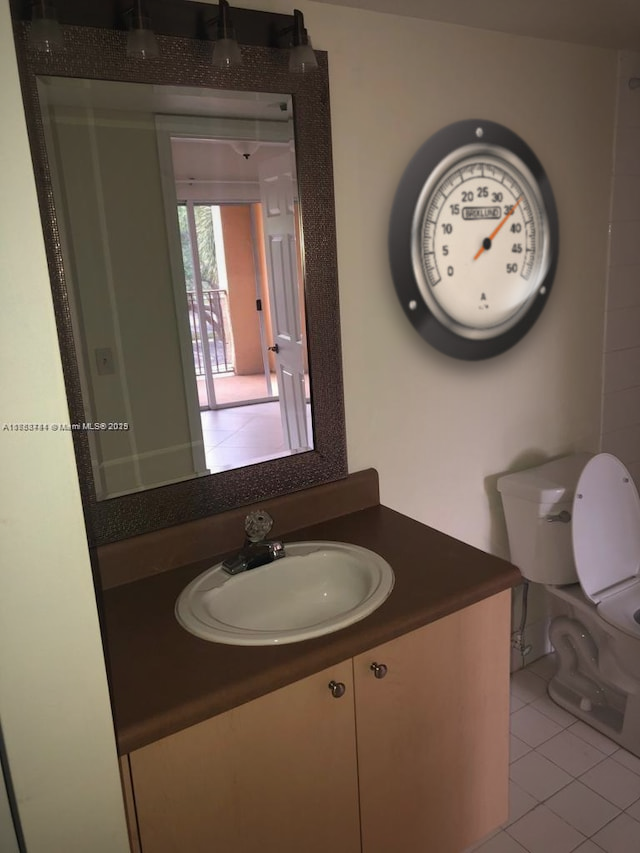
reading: A 35
